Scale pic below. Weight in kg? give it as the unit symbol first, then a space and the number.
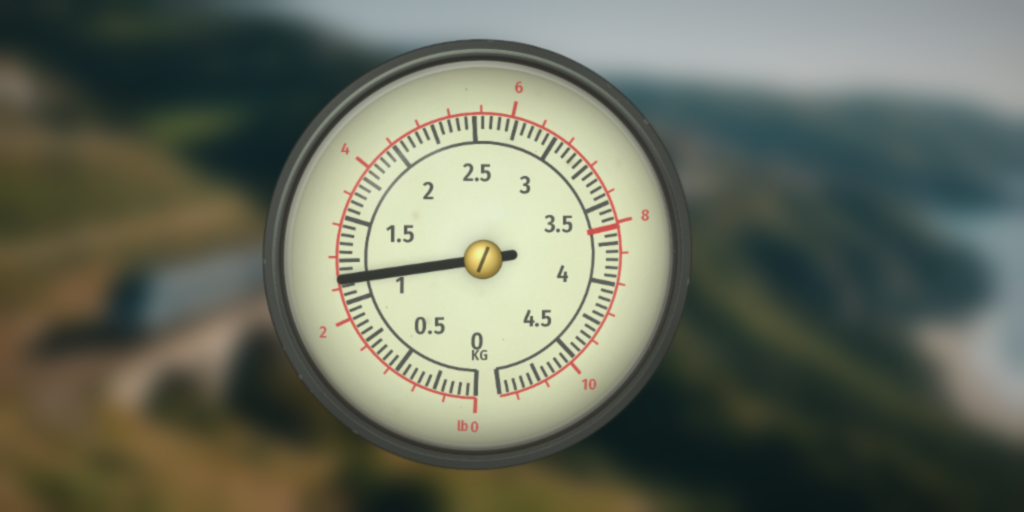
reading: kg 1.15
